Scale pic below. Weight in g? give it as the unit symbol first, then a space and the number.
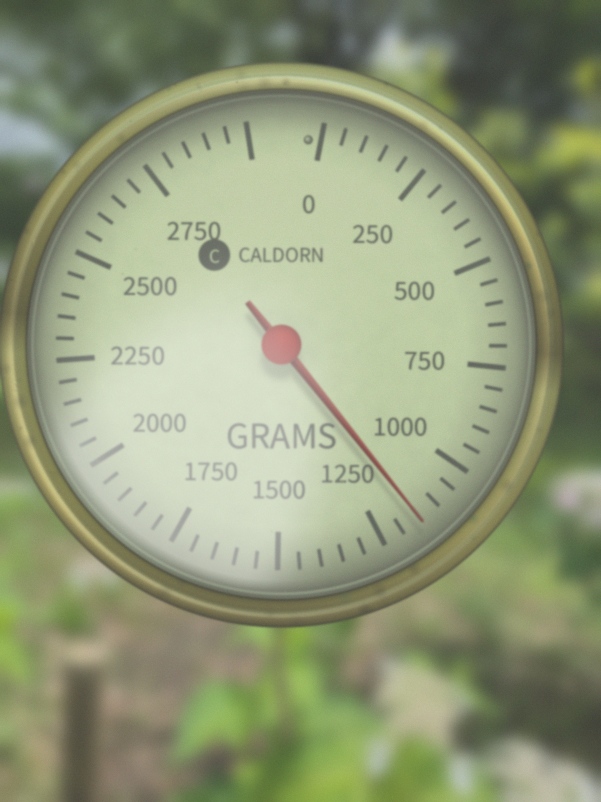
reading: g 1150
